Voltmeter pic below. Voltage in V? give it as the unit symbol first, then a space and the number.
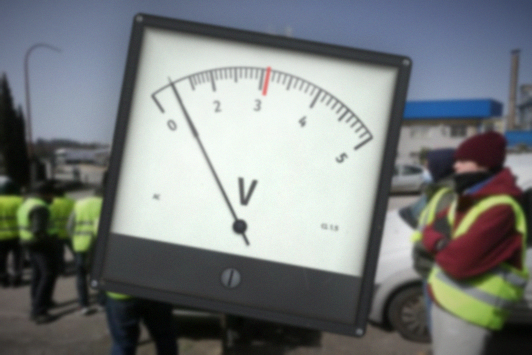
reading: V 1
